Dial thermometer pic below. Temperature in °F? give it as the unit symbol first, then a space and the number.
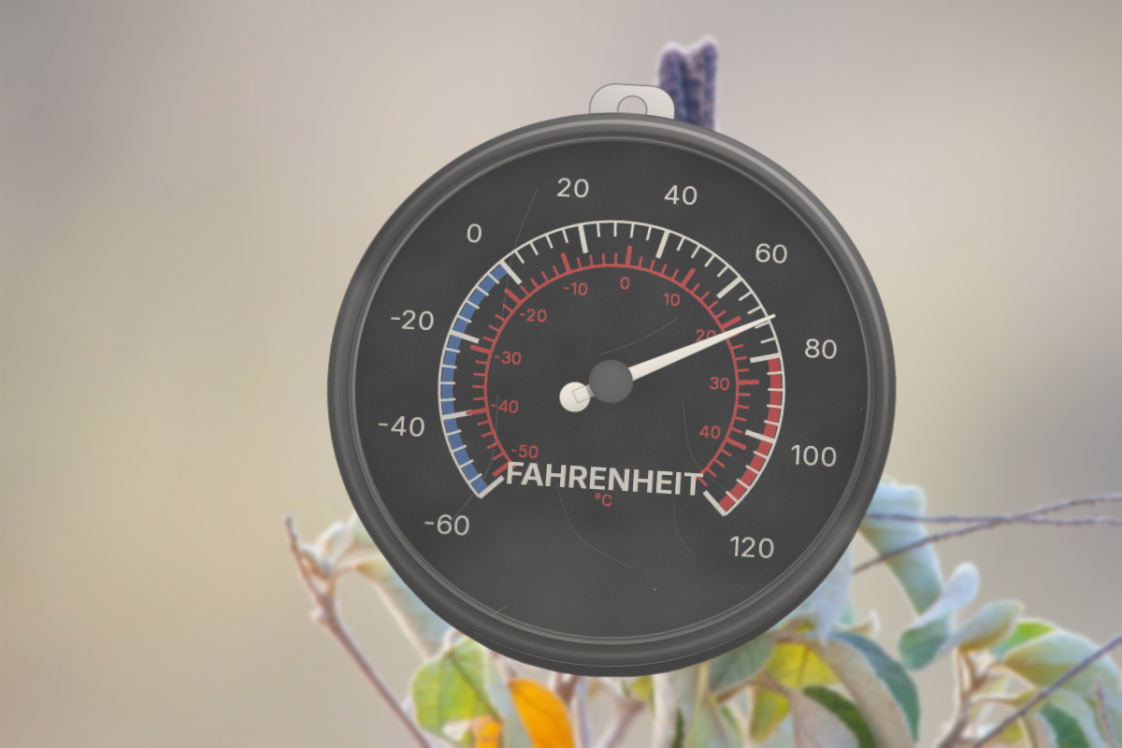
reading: °F 72
